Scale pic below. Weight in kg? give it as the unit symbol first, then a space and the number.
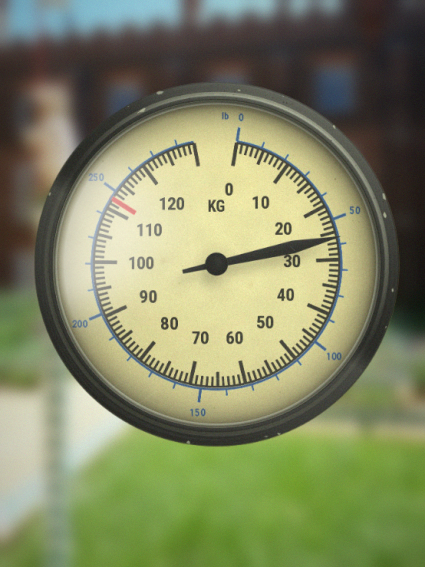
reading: kg 26
